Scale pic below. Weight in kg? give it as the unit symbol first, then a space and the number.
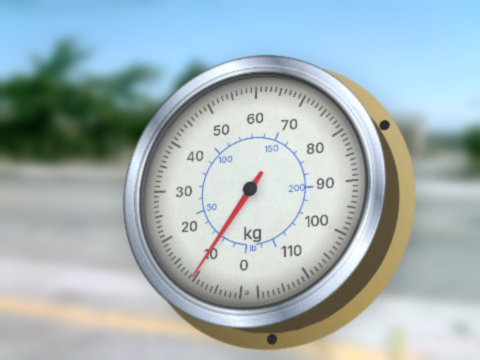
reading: kg 10
